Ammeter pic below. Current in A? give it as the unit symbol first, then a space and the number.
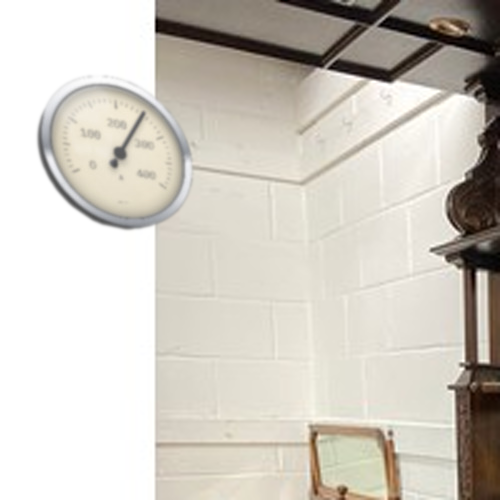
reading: A 250
